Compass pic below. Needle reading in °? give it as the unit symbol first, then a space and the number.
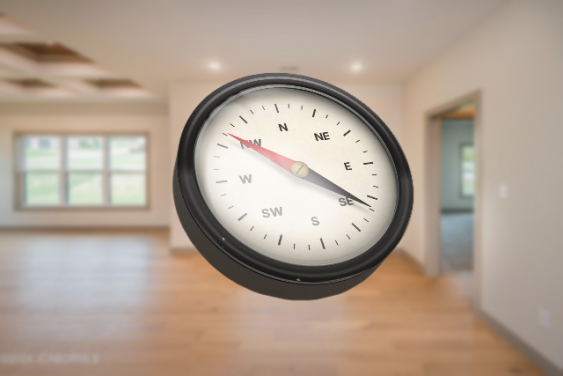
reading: ° 310
